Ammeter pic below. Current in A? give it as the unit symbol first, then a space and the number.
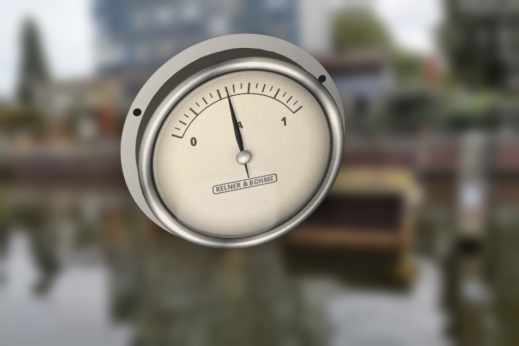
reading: A 0.45
